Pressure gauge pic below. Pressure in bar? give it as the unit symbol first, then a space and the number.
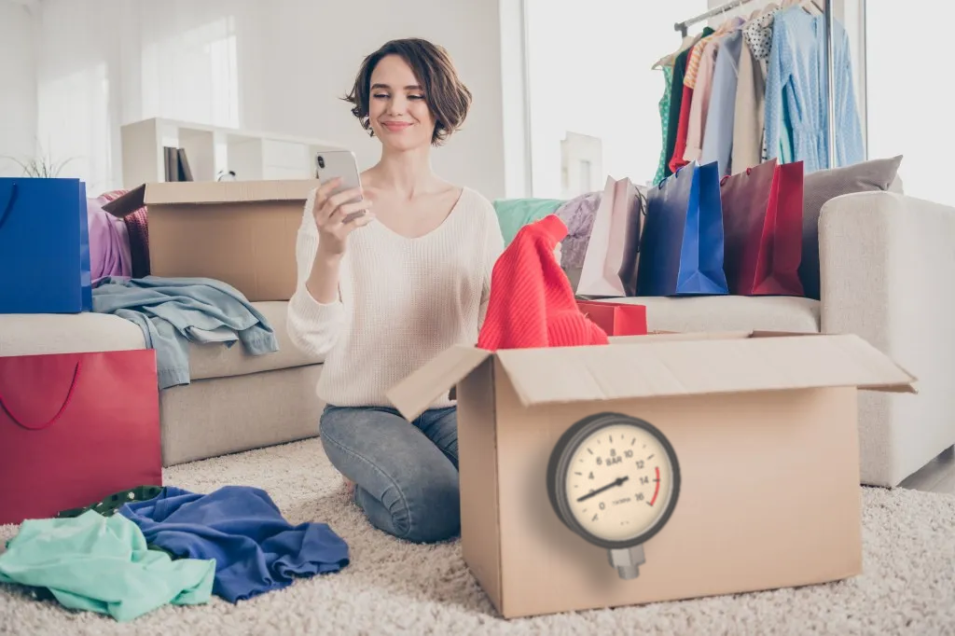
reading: bar 2
